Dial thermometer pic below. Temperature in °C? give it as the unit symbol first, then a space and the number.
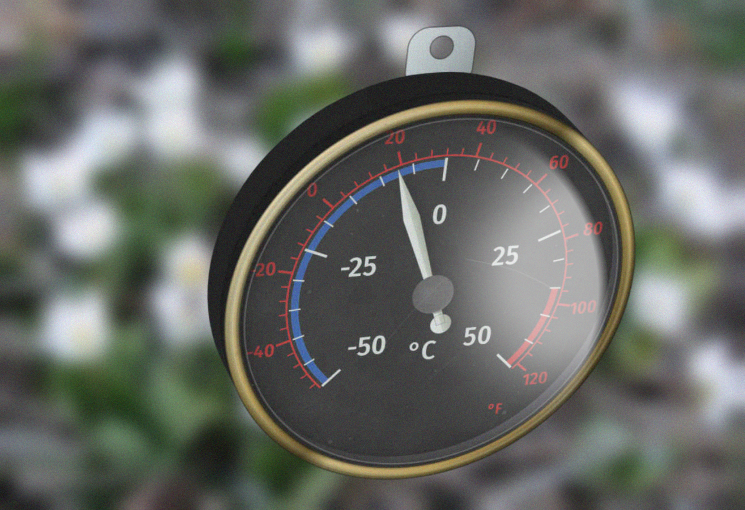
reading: °C -7.5
